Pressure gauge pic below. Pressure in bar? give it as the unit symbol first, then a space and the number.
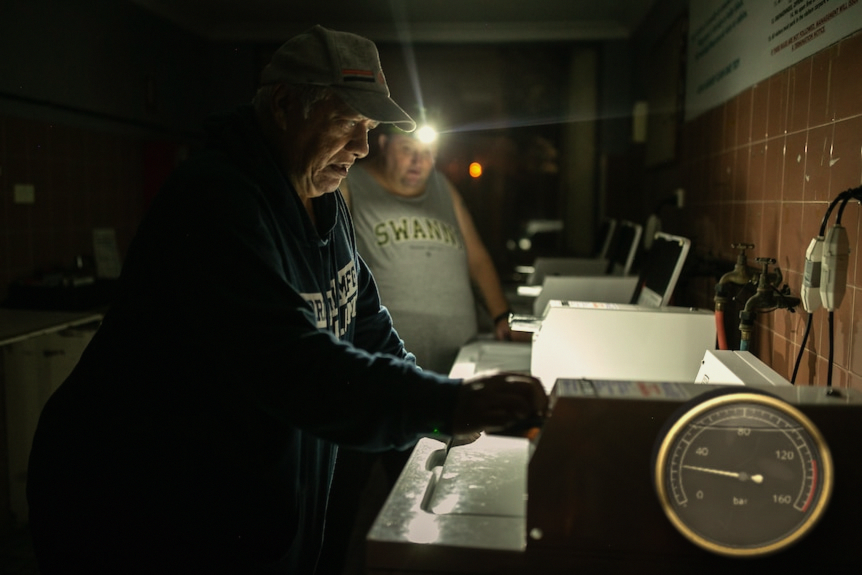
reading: bar 25
